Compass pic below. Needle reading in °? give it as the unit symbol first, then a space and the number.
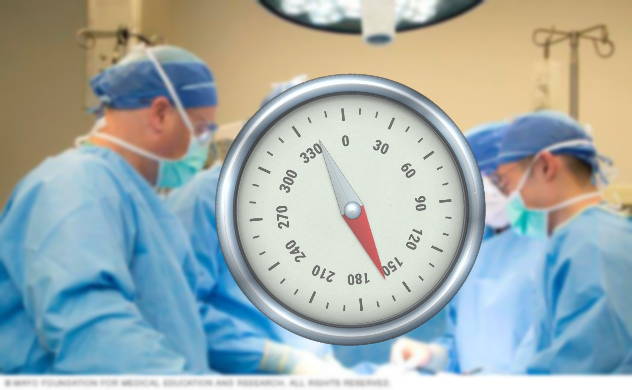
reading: ° 160
